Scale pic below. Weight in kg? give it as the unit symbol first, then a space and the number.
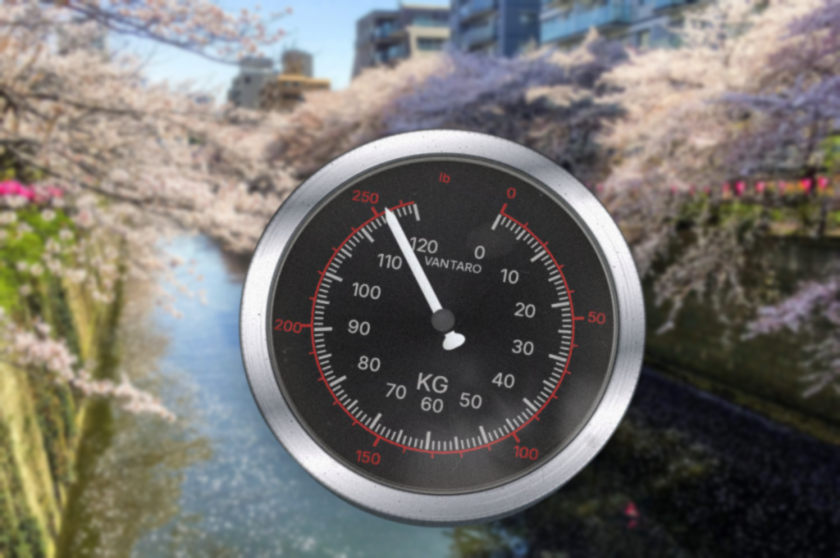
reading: kg 115
